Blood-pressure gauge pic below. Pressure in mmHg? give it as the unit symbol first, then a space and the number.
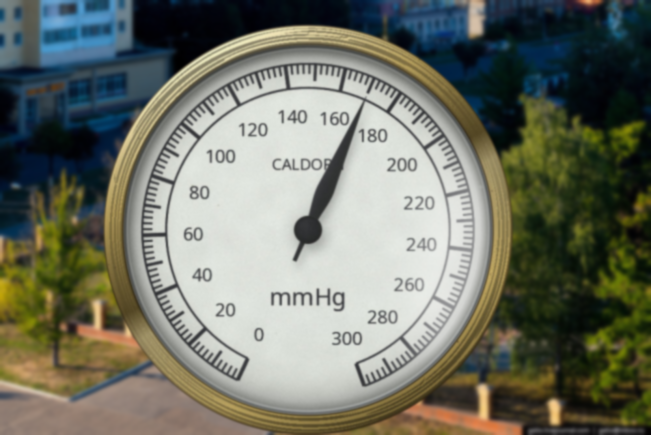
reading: mmHg 170
